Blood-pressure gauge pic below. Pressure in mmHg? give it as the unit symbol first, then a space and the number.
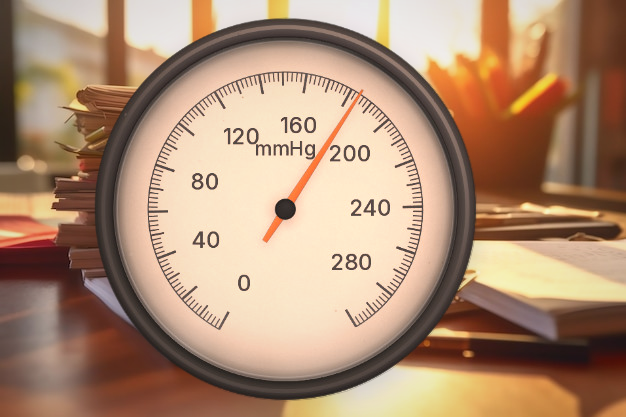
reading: mmHg 184
